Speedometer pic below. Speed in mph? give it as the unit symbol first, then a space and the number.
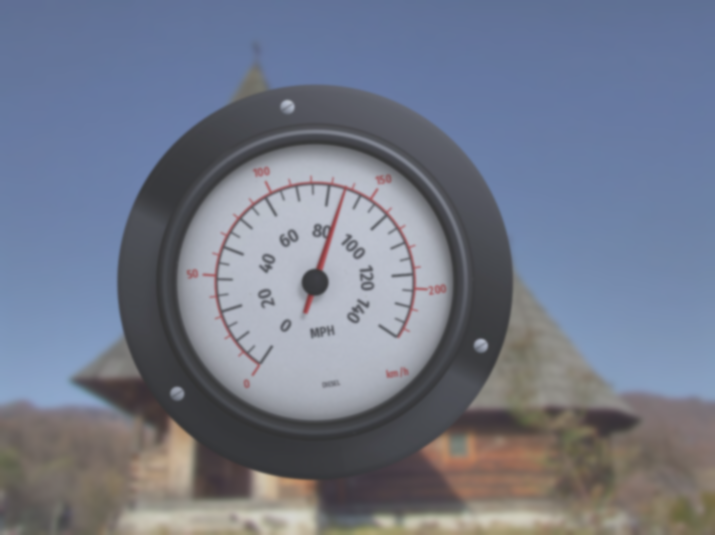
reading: mph 85
